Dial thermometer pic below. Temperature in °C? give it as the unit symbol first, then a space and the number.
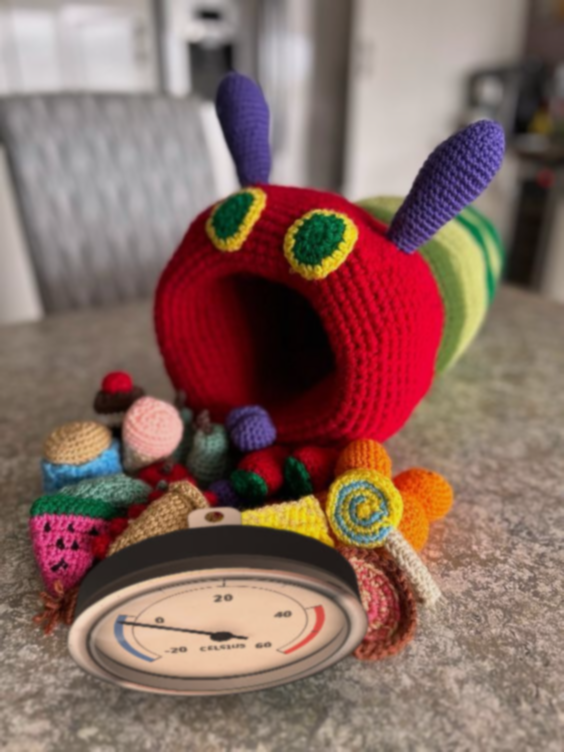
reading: °C 0
